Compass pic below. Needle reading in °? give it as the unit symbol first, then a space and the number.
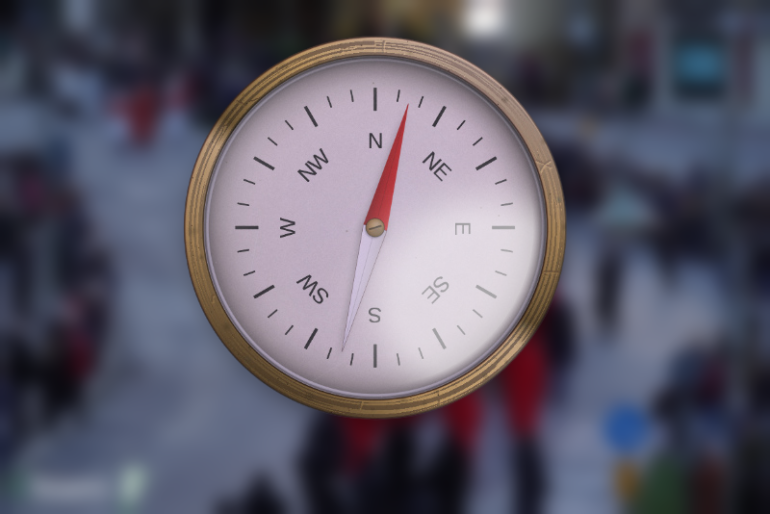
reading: ° 15
